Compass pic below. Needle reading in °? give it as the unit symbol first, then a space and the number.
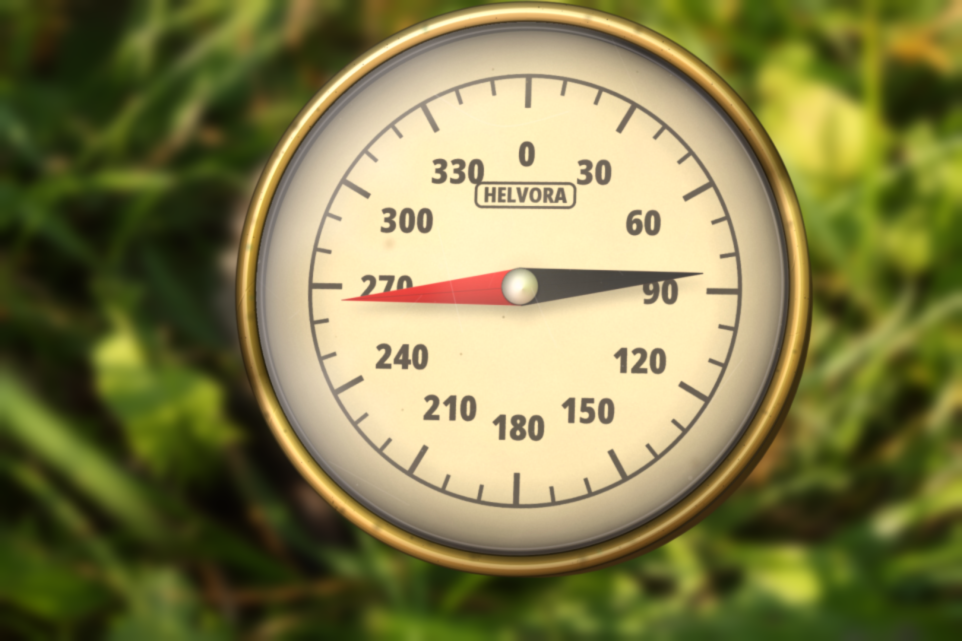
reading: ° 265
